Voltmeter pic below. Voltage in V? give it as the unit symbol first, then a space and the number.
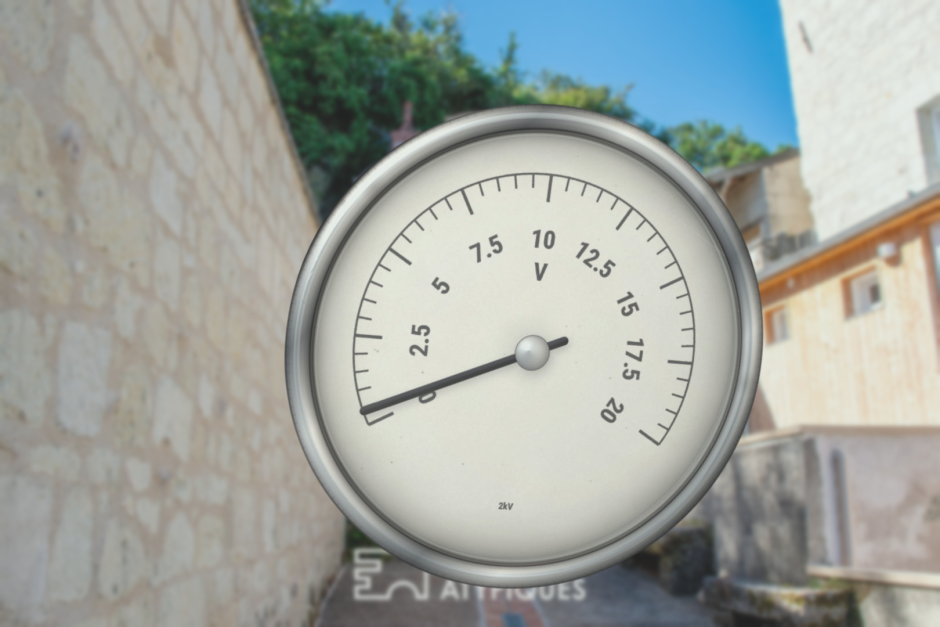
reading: V 0.5
